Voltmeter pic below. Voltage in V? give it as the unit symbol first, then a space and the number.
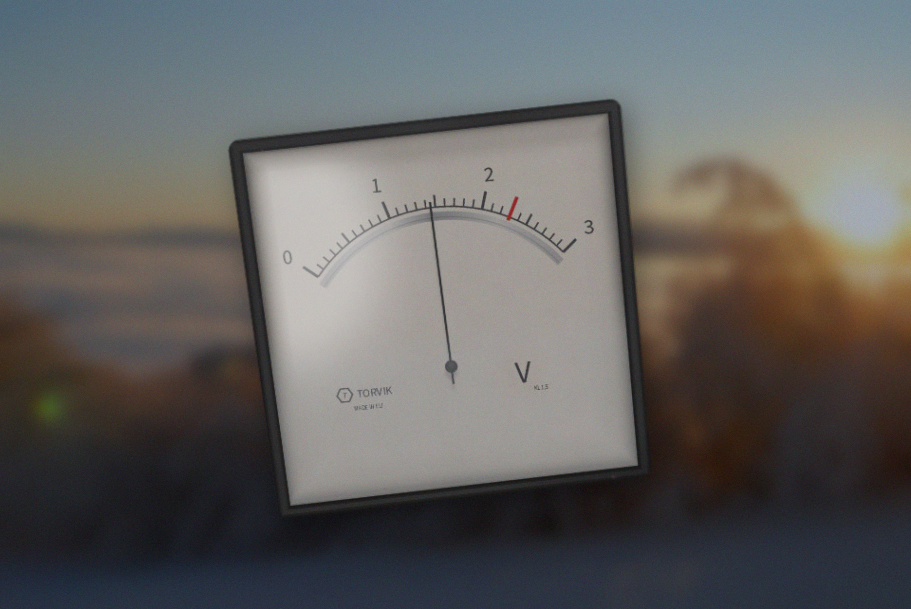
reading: V 1.45
